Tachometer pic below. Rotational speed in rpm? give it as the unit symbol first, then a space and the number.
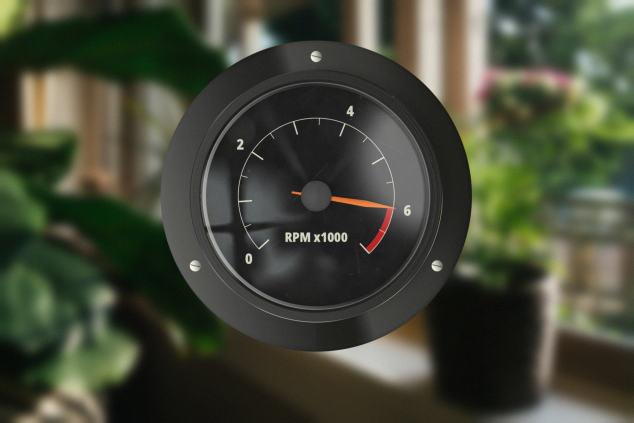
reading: rpm 6000
